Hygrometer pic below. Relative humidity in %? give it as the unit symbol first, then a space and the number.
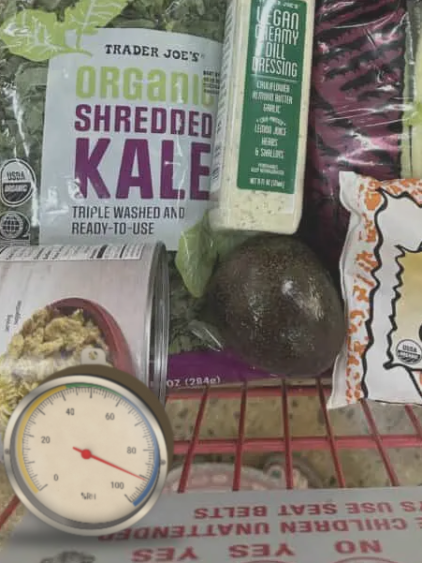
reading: % 90
